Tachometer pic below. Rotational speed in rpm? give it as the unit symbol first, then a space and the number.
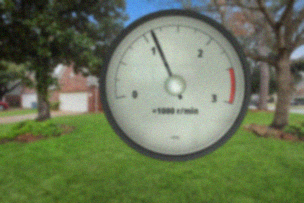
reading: rpm 1125
